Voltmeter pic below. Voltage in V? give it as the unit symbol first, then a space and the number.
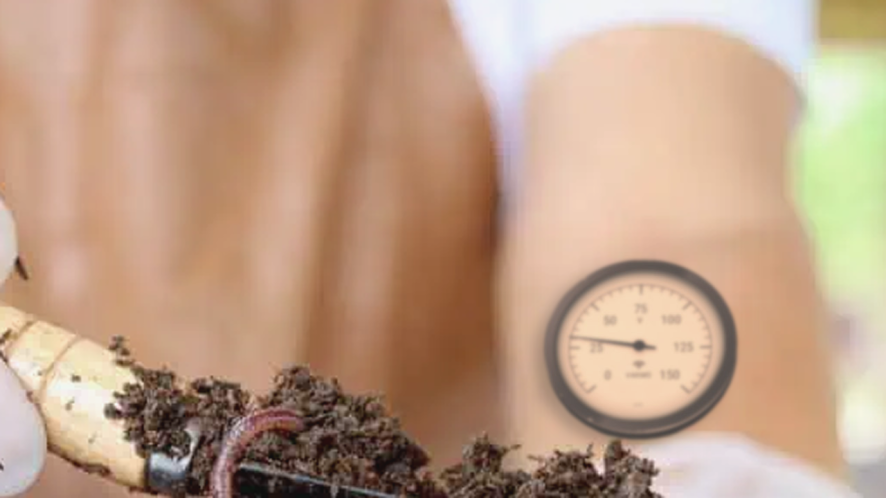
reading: V 30
